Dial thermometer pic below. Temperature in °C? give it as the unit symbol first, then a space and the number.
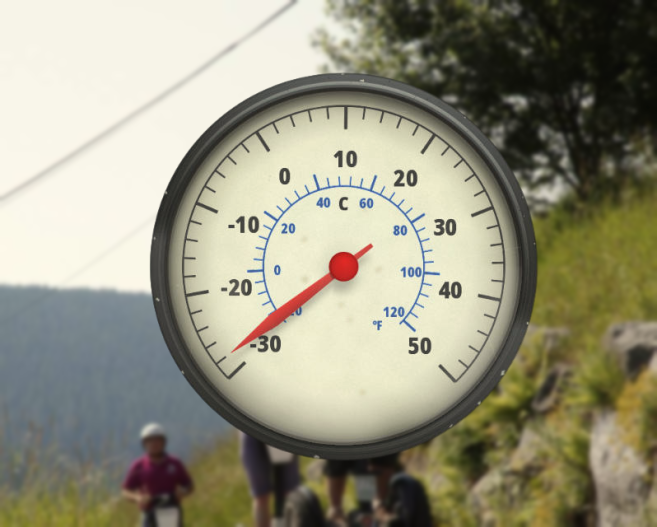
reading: °C -28
